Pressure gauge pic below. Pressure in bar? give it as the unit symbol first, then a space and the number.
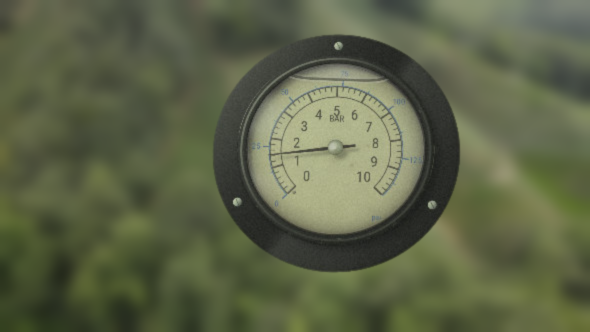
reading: bar 1.4
